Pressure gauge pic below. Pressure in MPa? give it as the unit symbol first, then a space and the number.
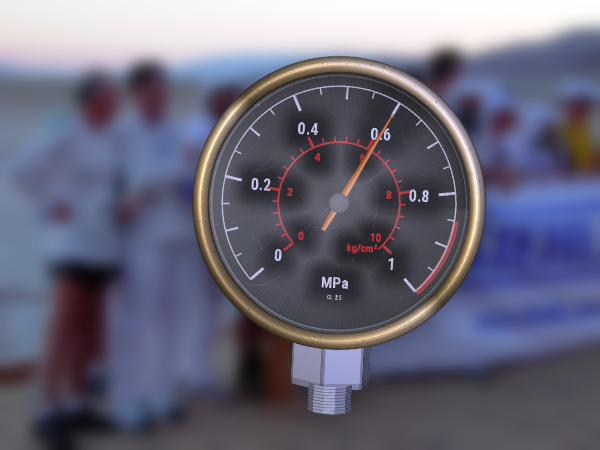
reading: MPa 0.6
